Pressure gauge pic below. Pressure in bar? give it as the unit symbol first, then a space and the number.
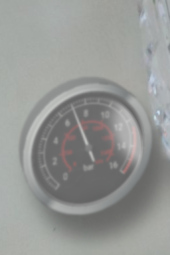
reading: bar 7
